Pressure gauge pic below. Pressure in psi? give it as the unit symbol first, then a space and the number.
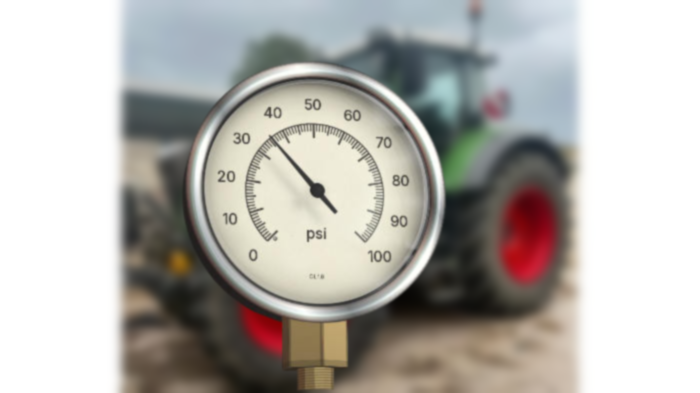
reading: psi 35
